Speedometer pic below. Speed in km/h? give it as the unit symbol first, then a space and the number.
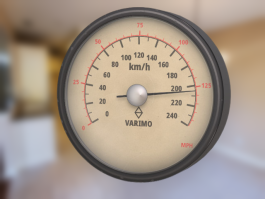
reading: km/h 205
